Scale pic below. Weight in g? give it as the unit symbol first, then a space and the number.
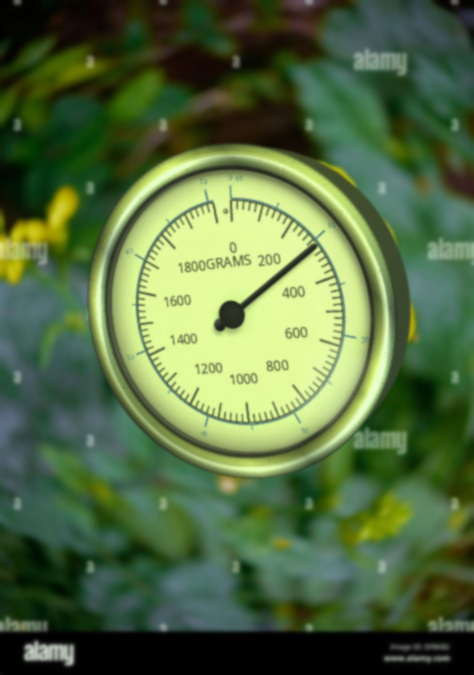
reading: g 300
